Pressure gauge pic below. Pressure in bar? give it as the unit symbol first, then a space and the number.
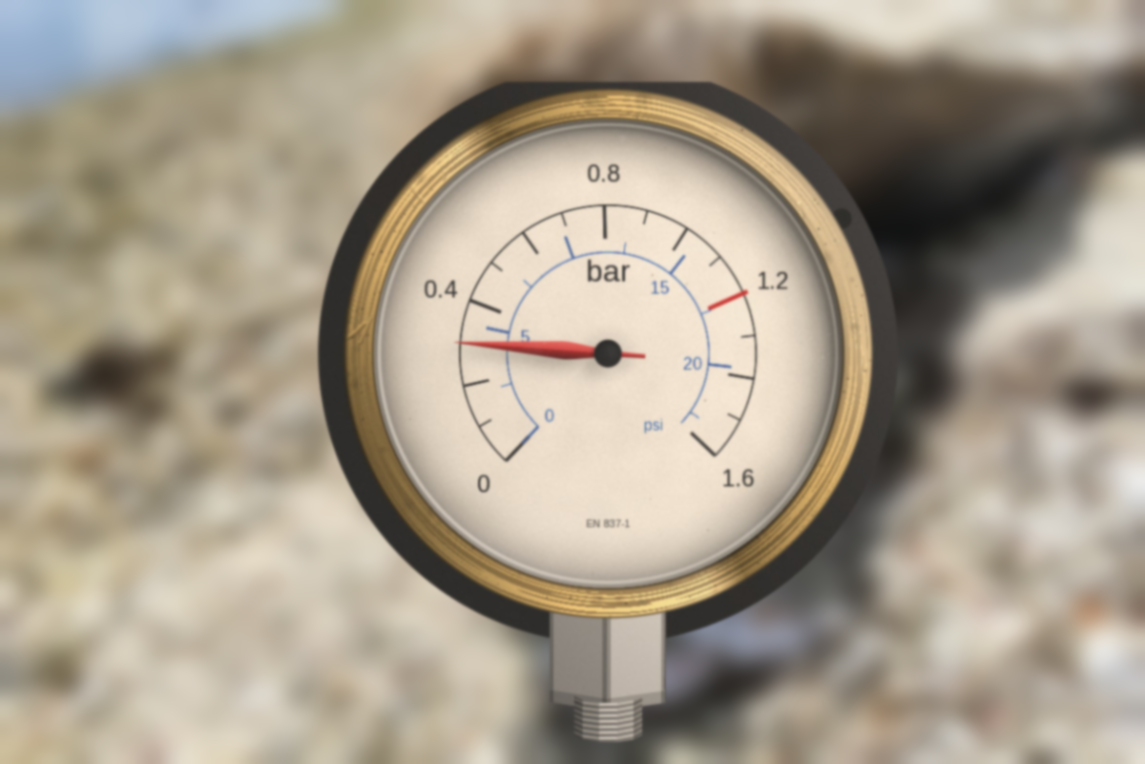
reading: bar 0.3
